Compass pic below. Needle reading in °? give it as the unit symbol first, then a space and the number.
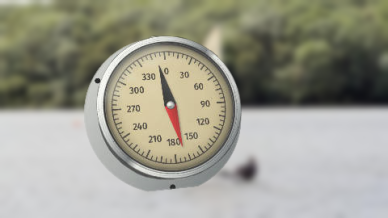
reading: ° 170
